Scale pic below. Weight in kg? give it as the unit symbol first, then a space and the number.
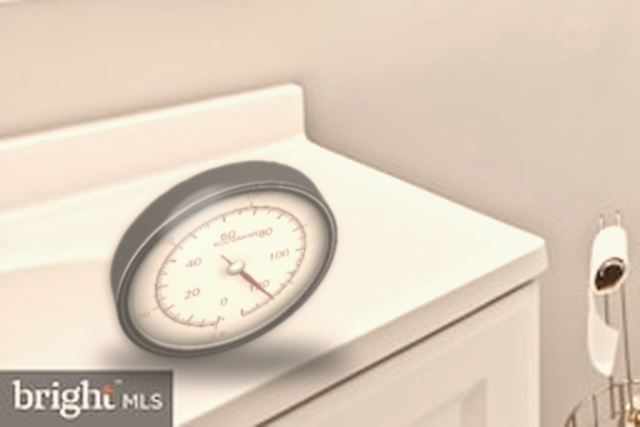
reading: kg 120
